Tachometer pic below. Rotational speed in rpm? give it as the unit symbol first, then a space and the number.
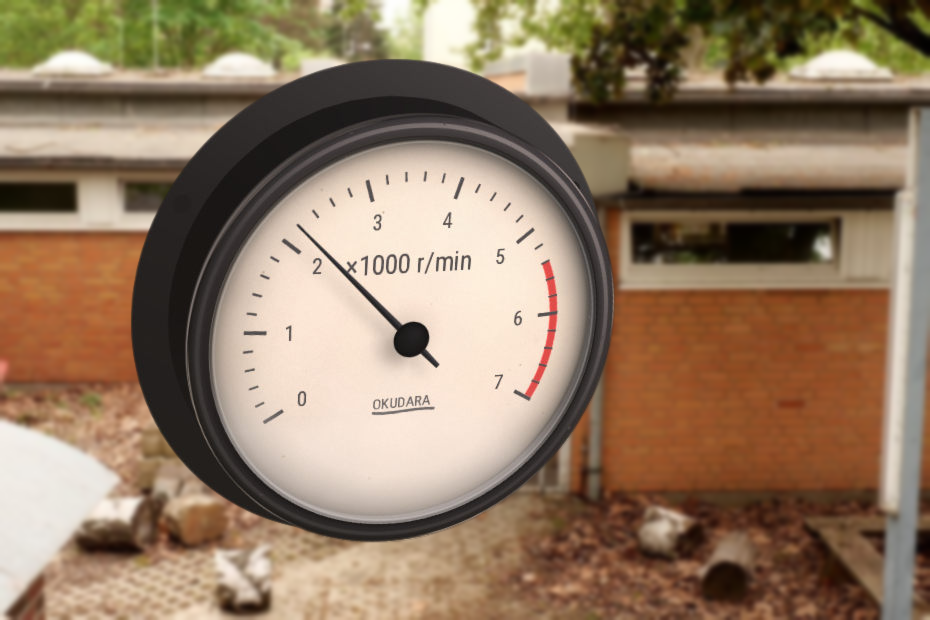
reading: rpm 2200
